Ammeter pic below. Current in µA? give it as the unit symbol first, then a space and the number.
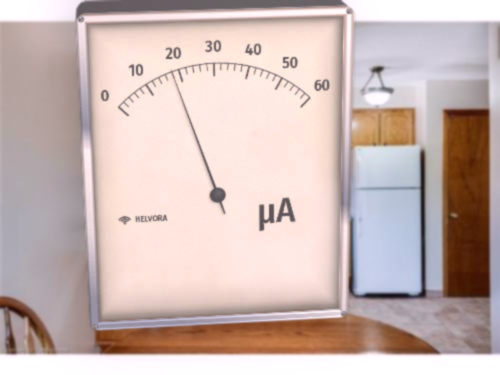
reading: µA 18
